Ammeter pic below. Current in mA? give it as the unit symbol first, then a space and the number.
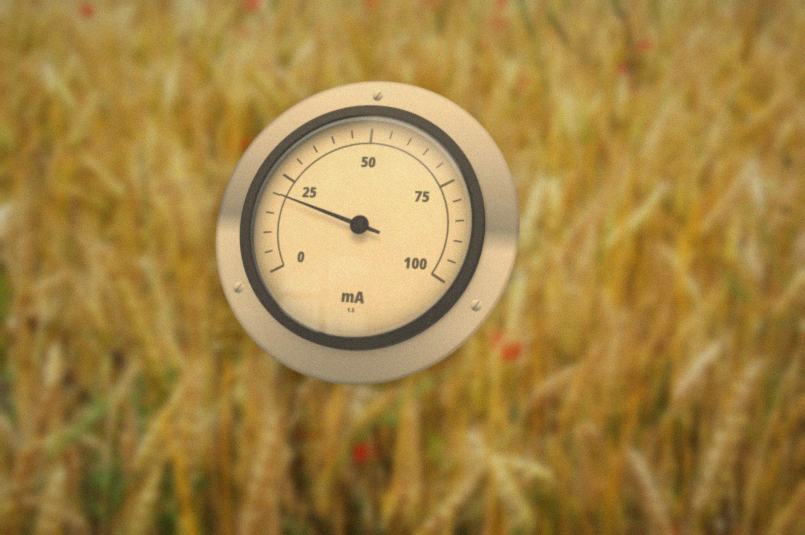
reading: mA 20
